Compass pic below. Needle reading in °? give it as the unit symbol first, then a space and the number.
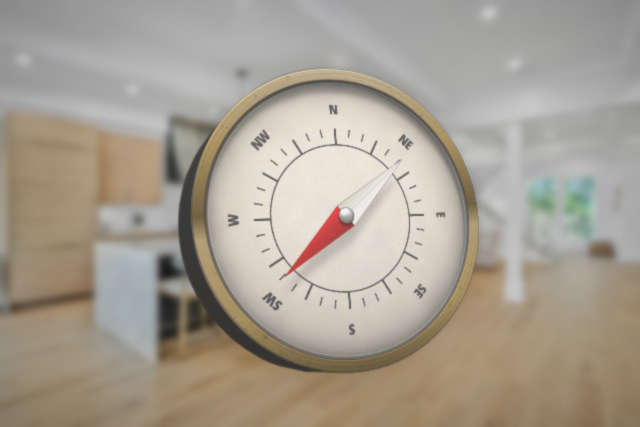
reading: ° 230
